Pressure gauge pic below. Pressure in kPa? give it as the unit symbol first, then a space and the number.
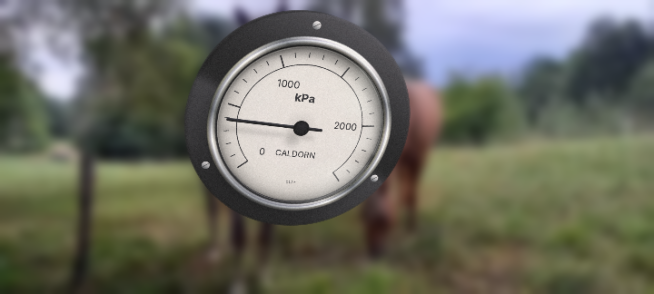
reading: kPa 400
